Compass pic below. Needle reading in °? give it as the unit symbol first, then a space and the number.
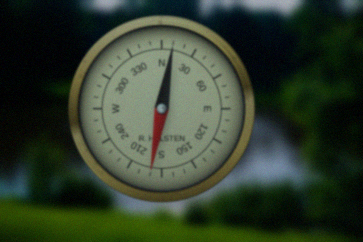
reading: ° 190
